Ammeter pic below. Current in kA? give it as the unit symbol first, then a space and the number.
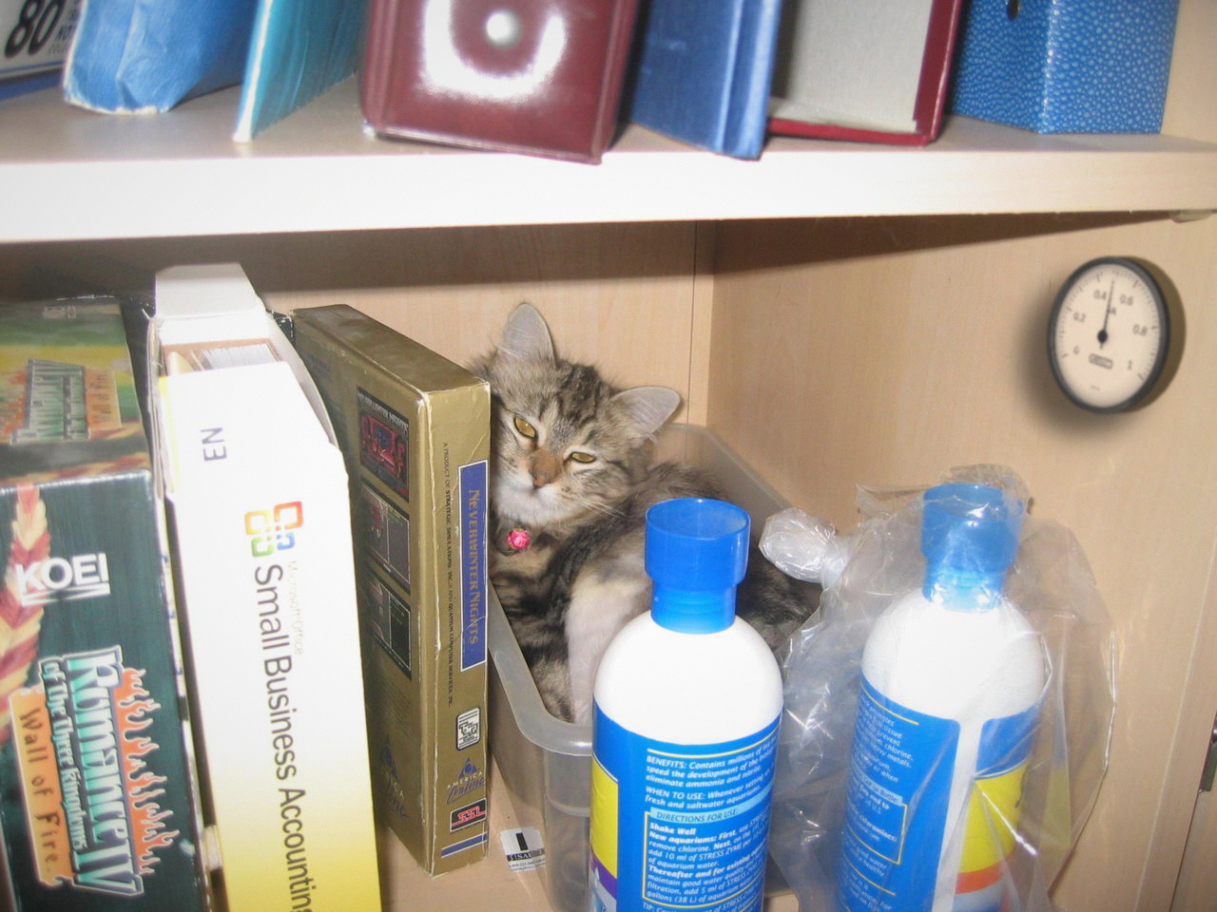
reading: kA 0.5
